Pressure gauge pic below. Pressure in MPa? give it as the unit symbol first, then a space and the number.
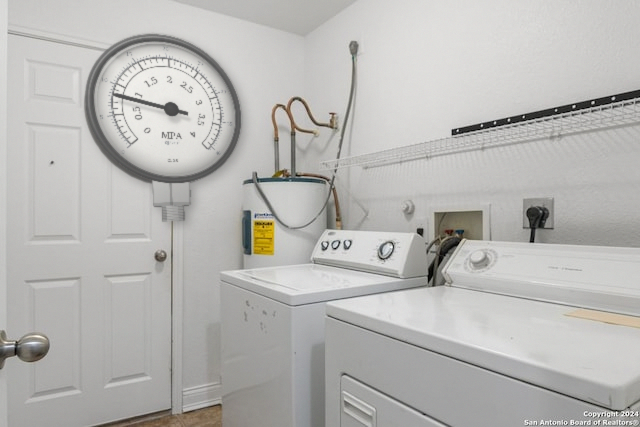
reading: MPa 0.8
